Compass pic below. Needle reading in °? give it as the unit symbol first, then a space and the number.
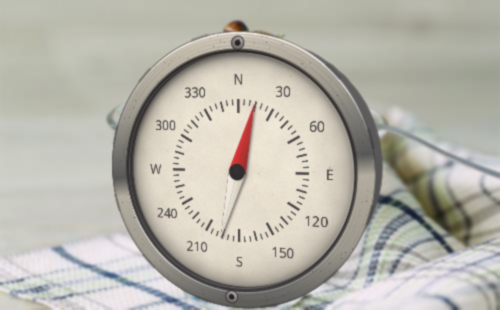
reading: ° 15
